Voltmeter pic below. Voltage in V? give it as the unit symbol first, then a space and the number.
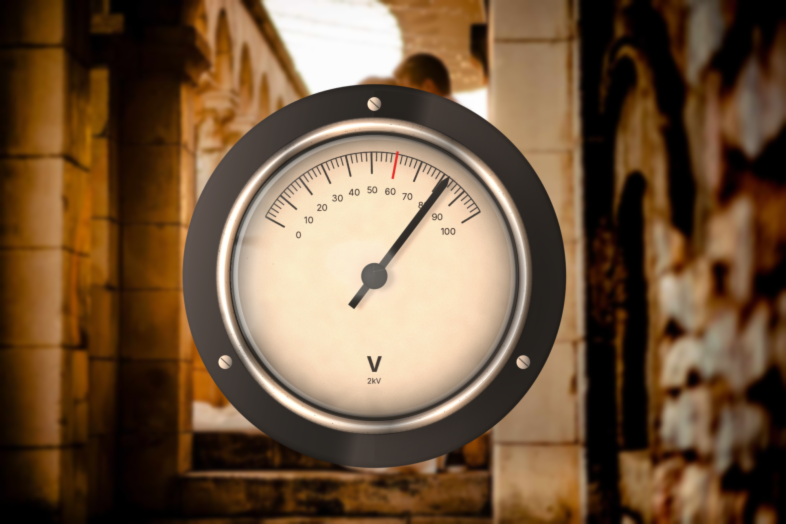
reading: V 82
